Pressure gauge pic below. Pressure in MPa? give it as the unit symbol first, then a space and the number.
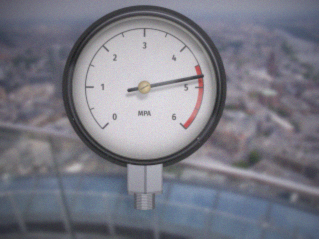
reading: MPa 4.75
